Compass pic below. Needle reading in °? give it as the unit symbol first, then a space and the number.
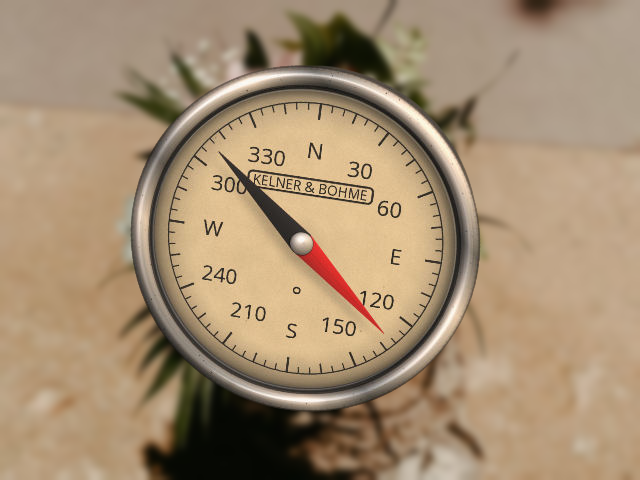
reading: ° 130
